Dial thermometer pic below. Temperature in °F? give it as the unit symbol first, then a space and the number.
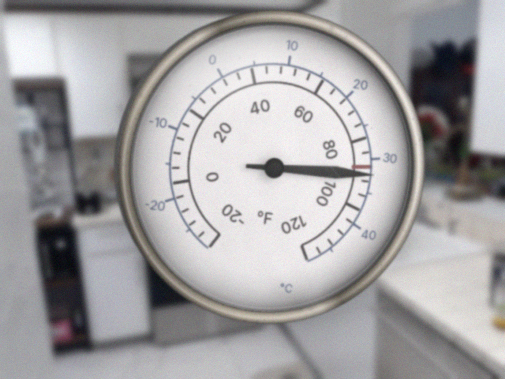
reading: °F 90
